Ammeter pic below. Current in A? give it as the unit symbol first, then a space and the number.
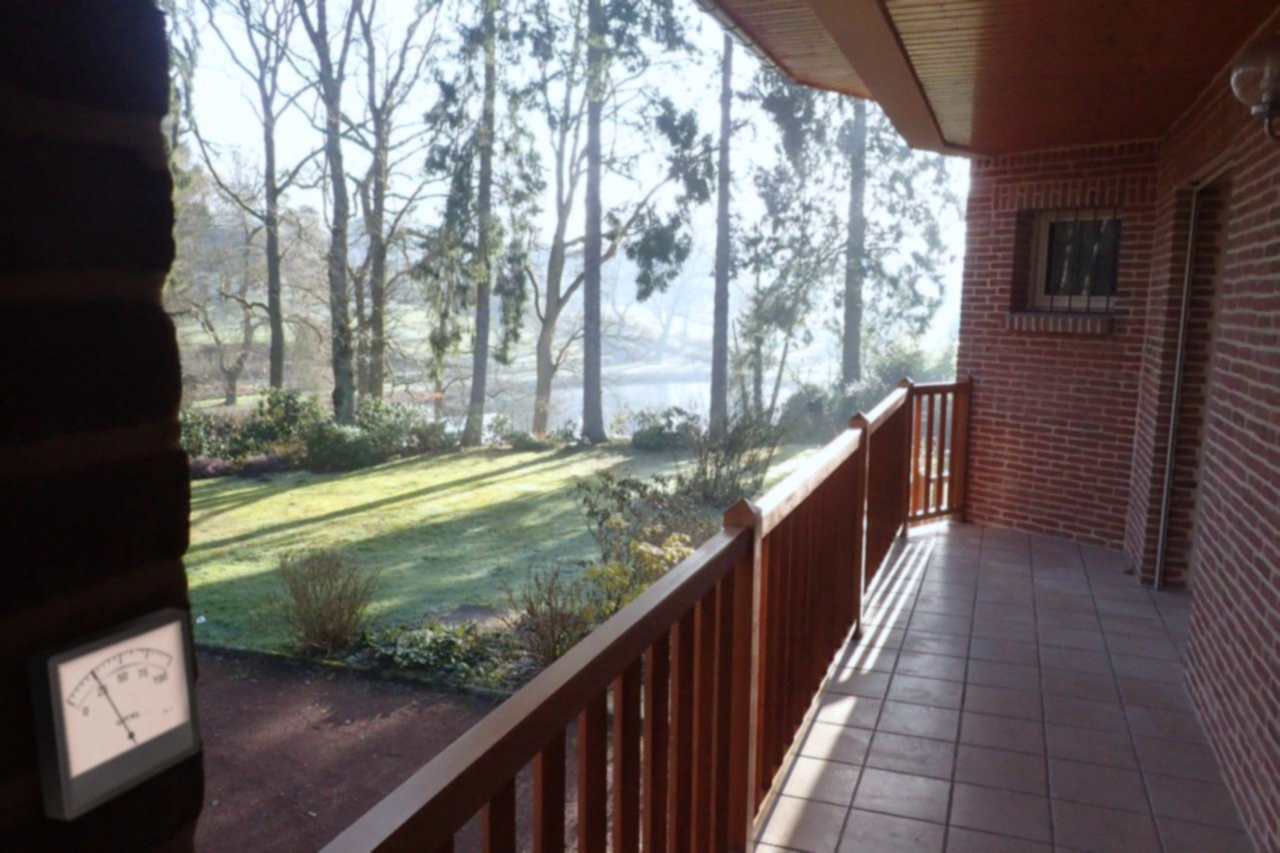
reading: A 25
